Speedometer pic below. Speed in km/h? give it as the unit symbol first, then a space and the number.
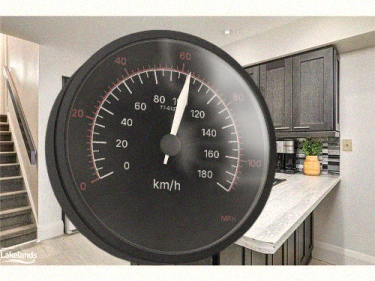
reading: km/h 100
